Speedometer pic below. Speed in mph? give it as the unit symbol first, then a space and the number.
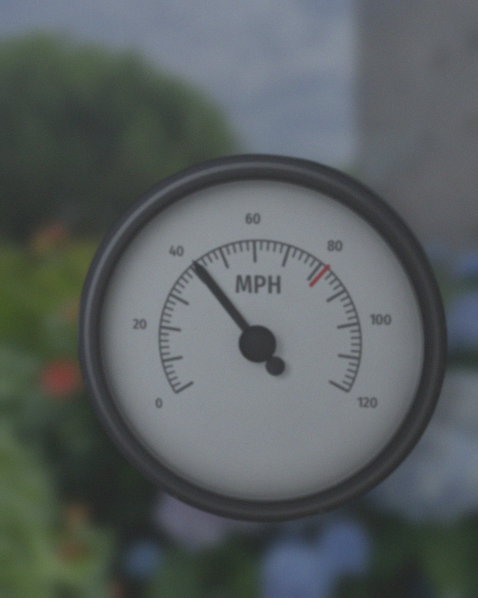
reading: mph 42
